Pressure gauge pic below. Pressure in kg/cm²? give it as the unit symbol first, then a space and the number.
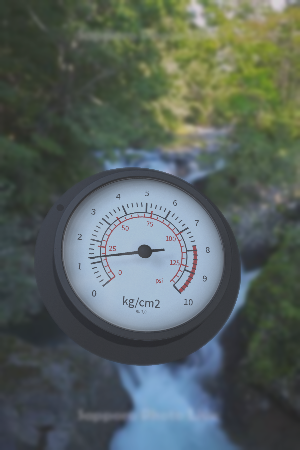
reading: kg/cm² 1.2
